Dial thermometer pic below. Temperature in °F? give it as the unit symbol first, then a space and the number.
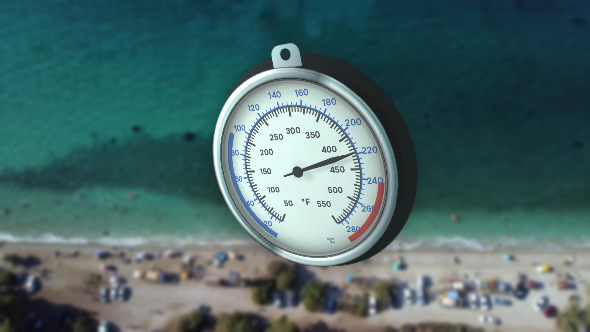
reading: °F 425
